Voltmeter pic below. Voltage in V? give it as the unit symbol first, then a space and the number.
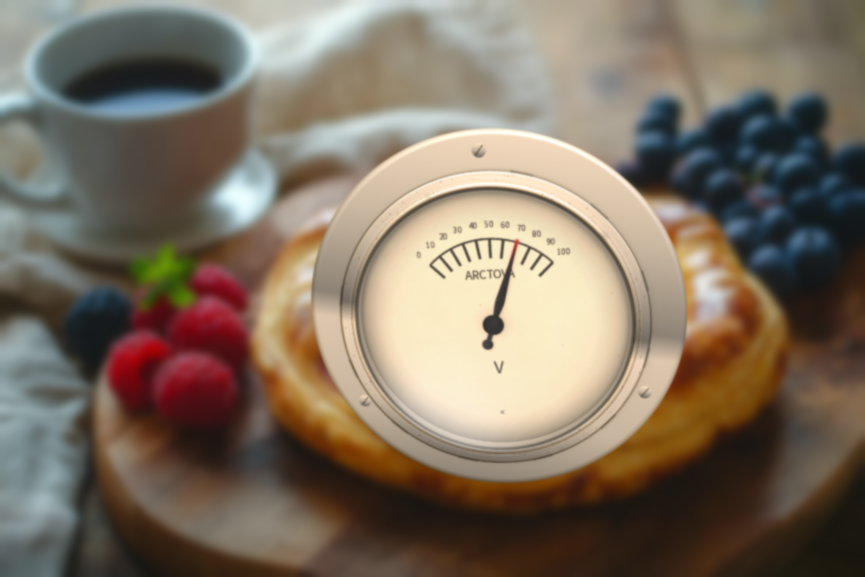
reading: V 70
